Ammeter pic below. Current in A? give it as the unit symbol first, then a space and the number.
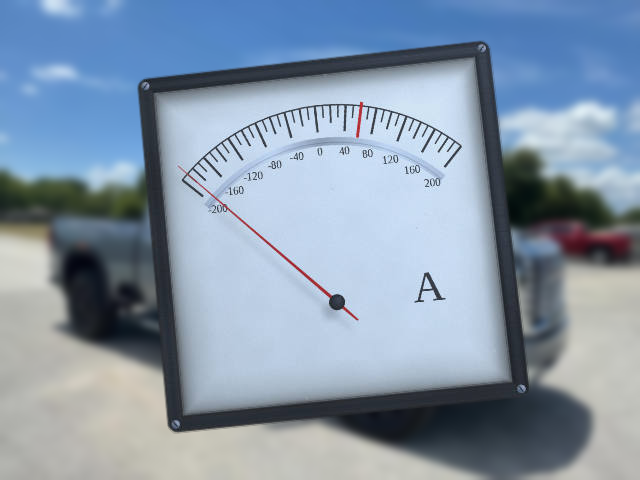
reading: A -190
